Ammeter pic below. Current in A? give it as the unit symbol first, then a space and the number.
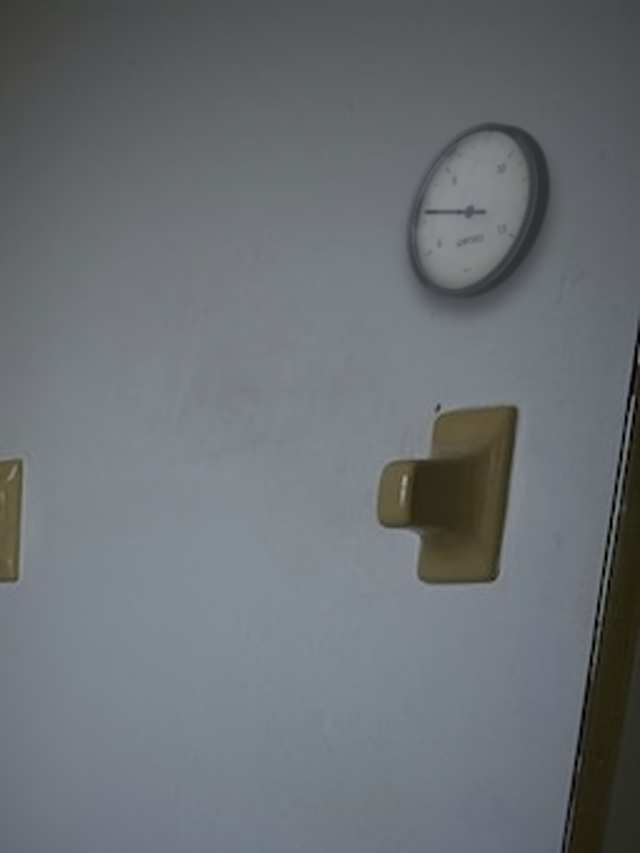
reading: A 2.5
